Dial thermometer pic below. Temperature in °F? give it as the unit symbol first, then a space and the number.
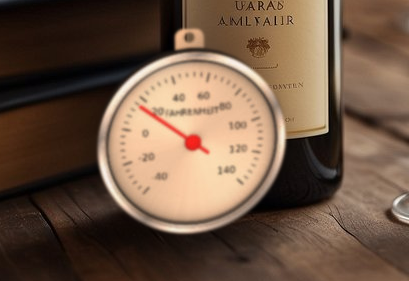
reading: °F 16
